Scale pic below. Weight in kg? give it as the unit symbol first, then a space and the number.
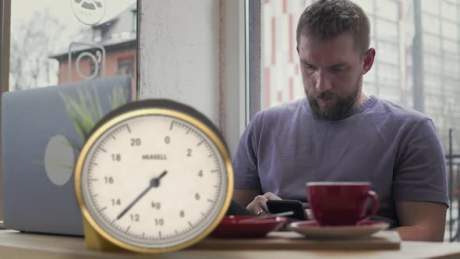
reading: kg 13
